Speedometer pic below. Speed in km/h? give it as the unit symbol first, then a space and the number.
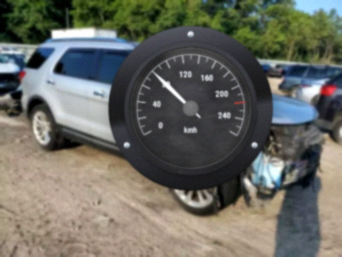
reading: km/h 80
